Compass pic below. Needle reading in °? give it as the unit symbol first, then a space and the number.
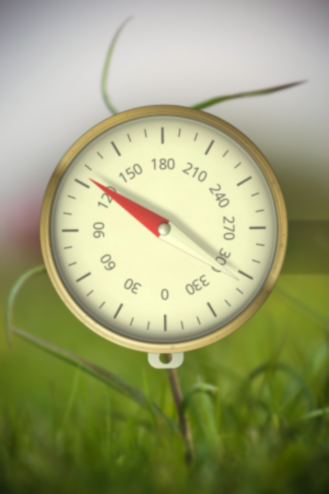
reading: ° 125
